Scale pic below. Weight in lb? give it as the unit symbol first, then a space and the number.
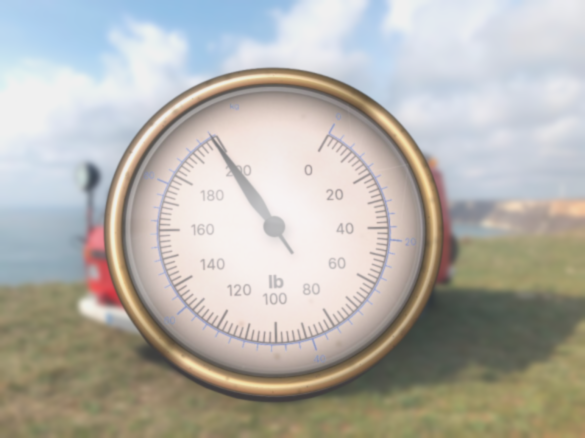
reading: lb 198
